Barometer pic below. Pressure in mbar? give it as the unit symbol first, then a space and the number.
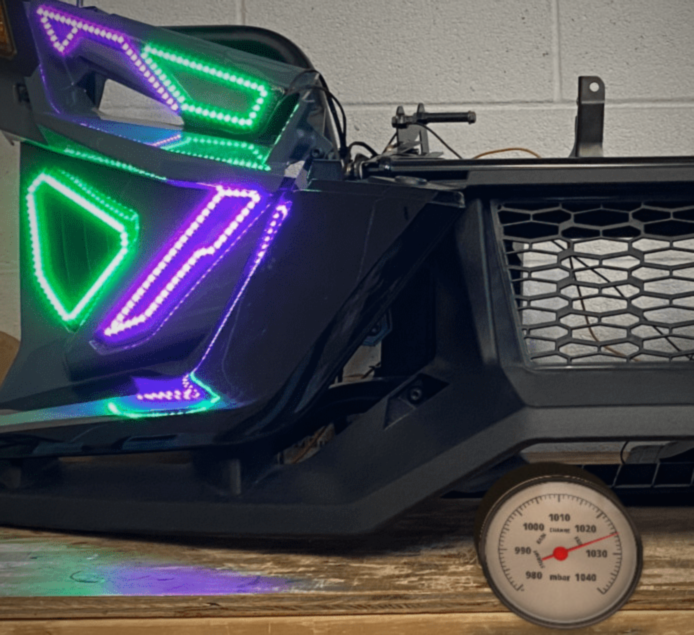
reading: mbar 1025
